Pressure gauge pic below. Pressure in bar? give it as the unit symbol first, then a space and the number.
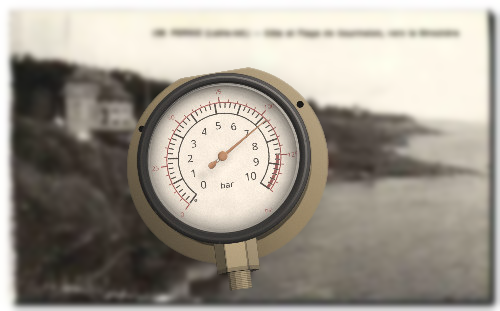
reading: bar 7.2
